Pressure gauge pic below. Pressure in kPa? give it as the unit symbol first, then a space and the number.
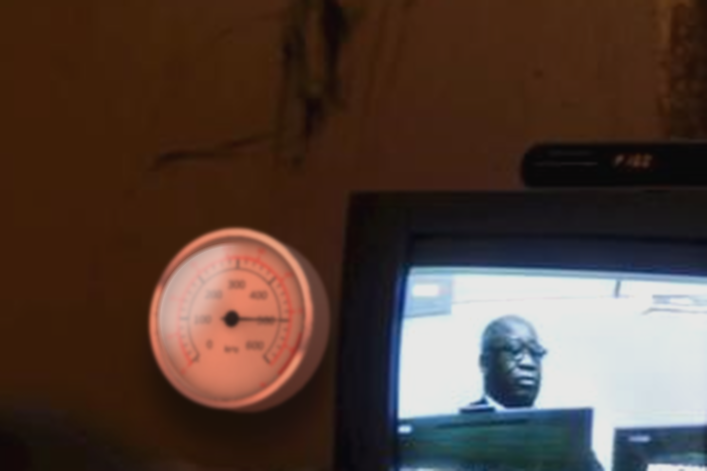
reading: kPa 500
